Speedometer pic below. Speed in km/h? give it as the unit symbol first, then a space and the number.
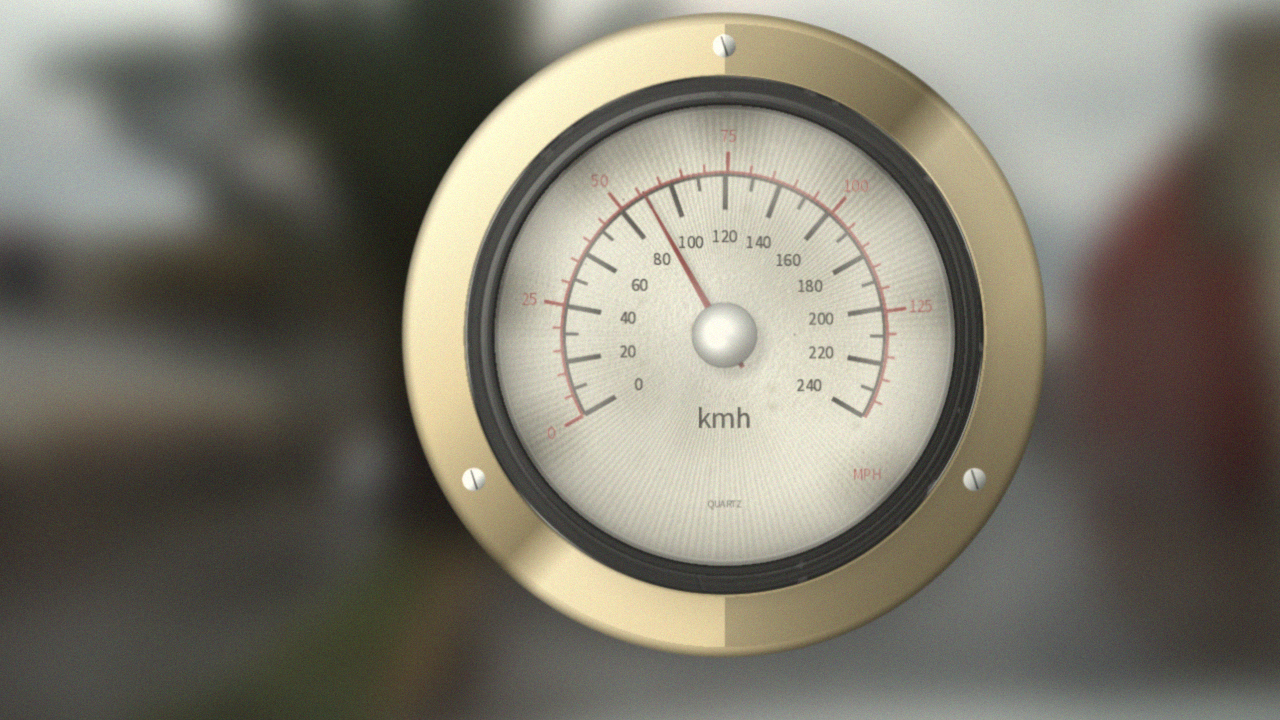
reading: km/h 90
